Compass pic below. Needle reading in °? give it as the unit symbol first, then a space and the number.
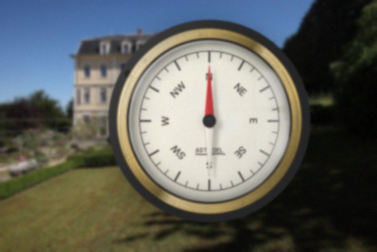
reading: ° 0
